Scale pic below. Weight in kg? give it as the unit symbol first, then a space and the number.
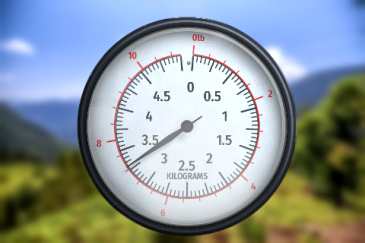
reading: kg 3.3
